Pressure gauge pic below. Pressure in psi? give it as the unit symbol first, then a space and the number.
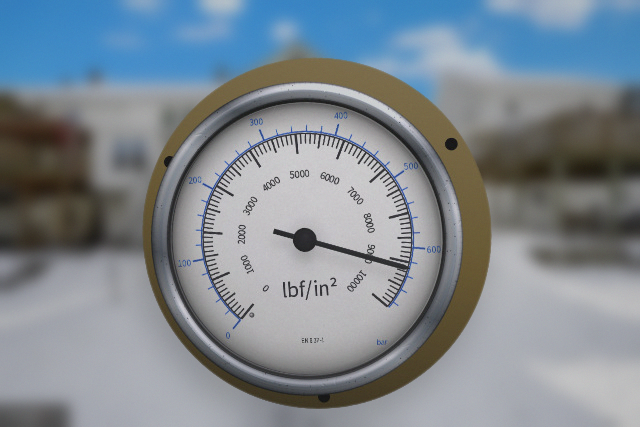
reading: psi 9100
